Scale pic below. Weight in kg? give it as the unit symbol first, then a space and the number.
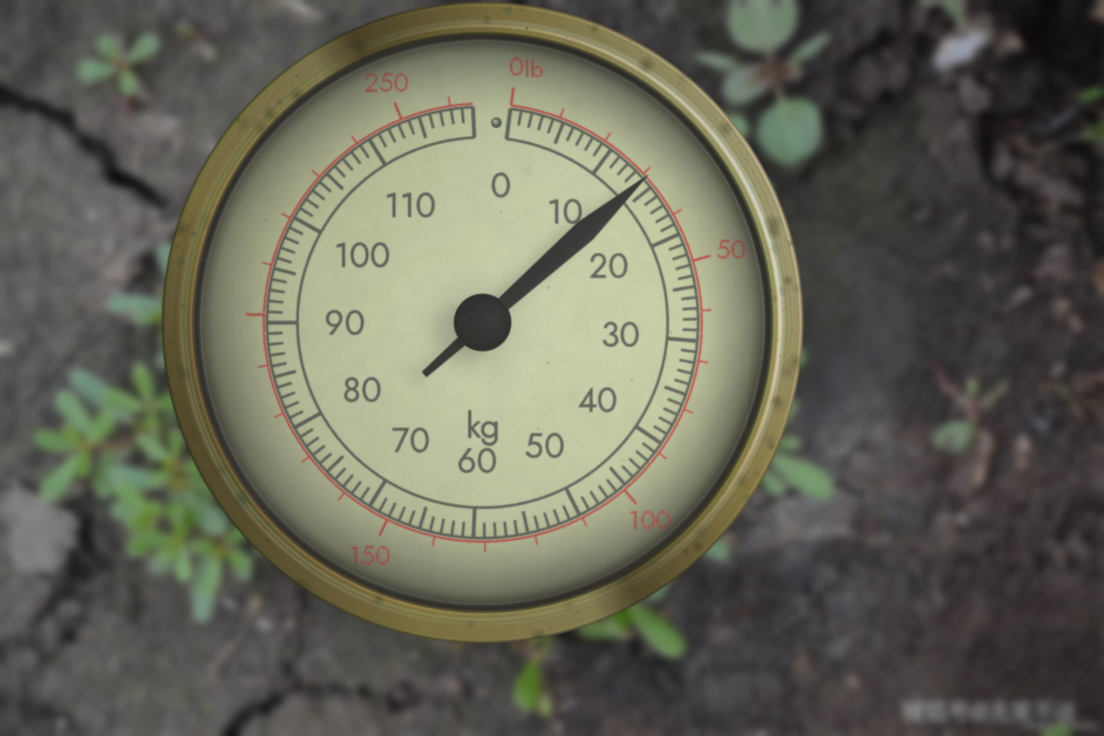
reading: kg 14
